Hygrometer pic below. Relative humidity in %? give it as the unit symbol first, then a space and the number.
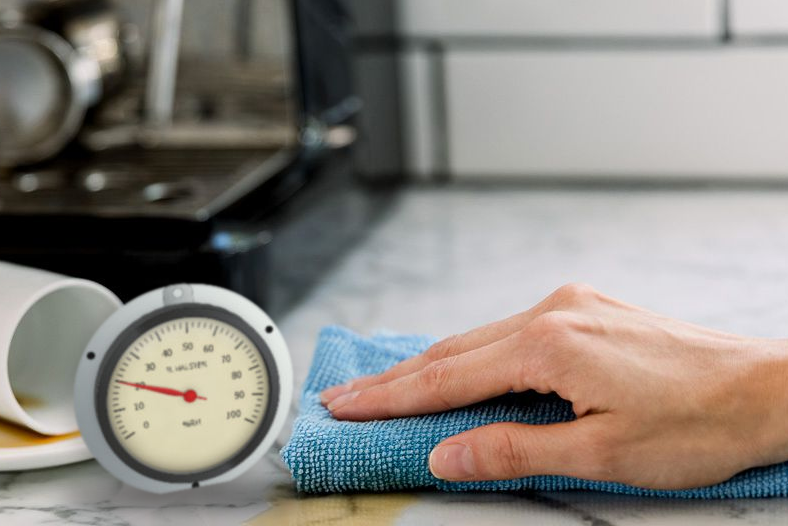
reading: % 20
